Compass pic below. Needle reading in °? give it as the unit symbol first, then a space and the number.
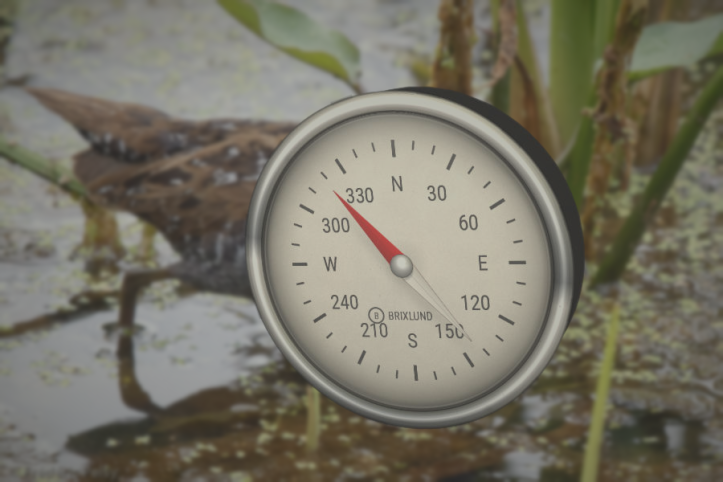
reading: ° 320
